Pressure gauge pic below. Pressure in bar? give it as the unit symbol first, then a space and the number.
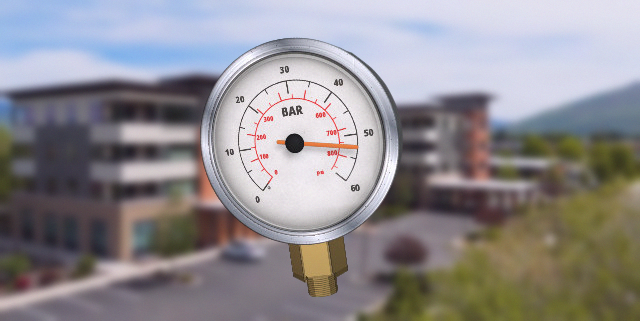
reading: bar 52.5
